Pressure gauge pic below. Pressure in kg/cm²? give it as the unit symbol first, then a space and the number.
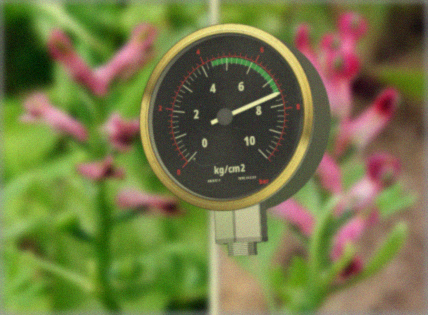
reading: kg/cm² 7.6
